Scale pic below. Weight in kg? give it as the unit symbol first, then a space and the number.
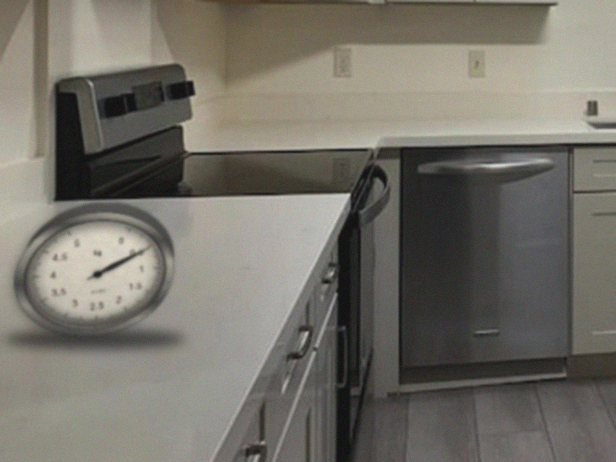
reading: kg 0.5
